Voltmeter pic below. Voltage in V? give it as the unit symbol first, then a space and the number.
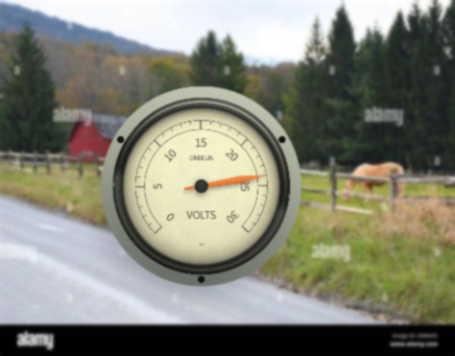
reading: V 24
